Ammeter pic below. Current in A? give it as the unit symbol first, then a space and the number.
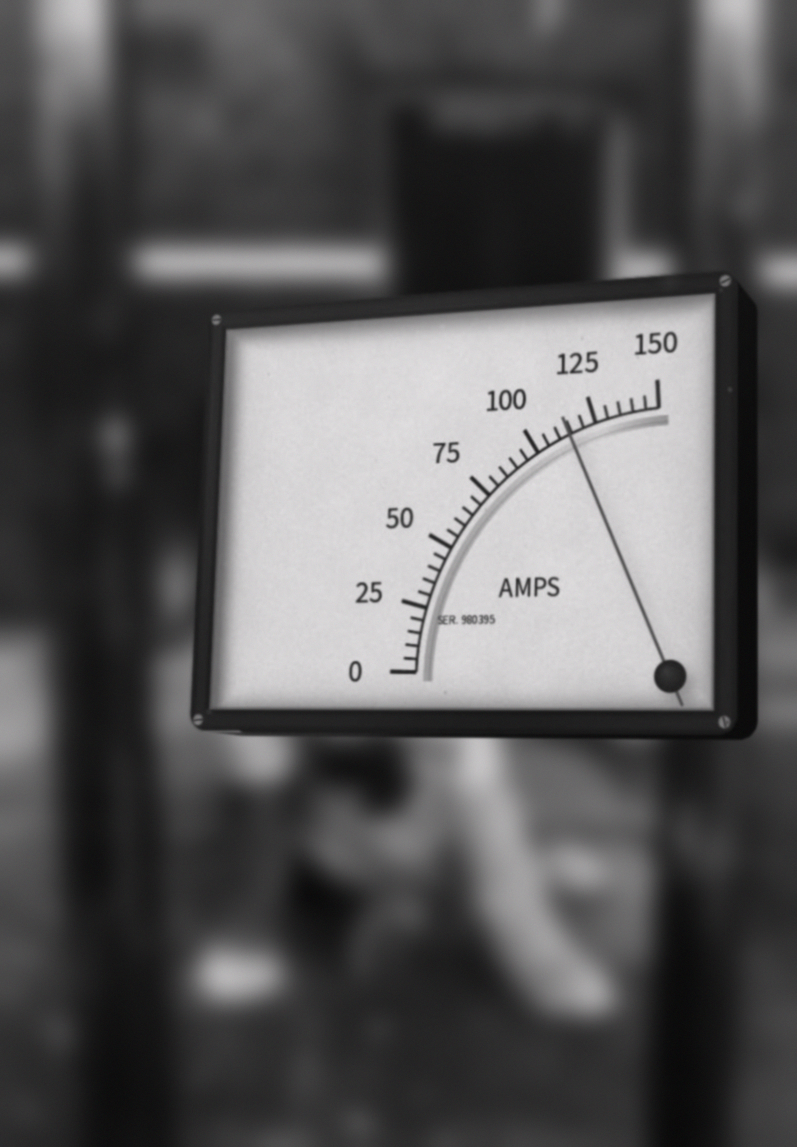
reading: A 115
